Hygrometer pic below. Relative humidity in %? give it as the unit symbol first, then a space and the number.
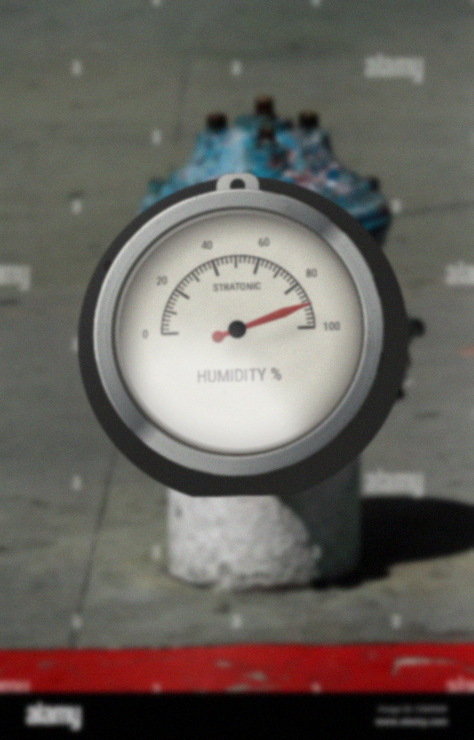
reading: % 90
